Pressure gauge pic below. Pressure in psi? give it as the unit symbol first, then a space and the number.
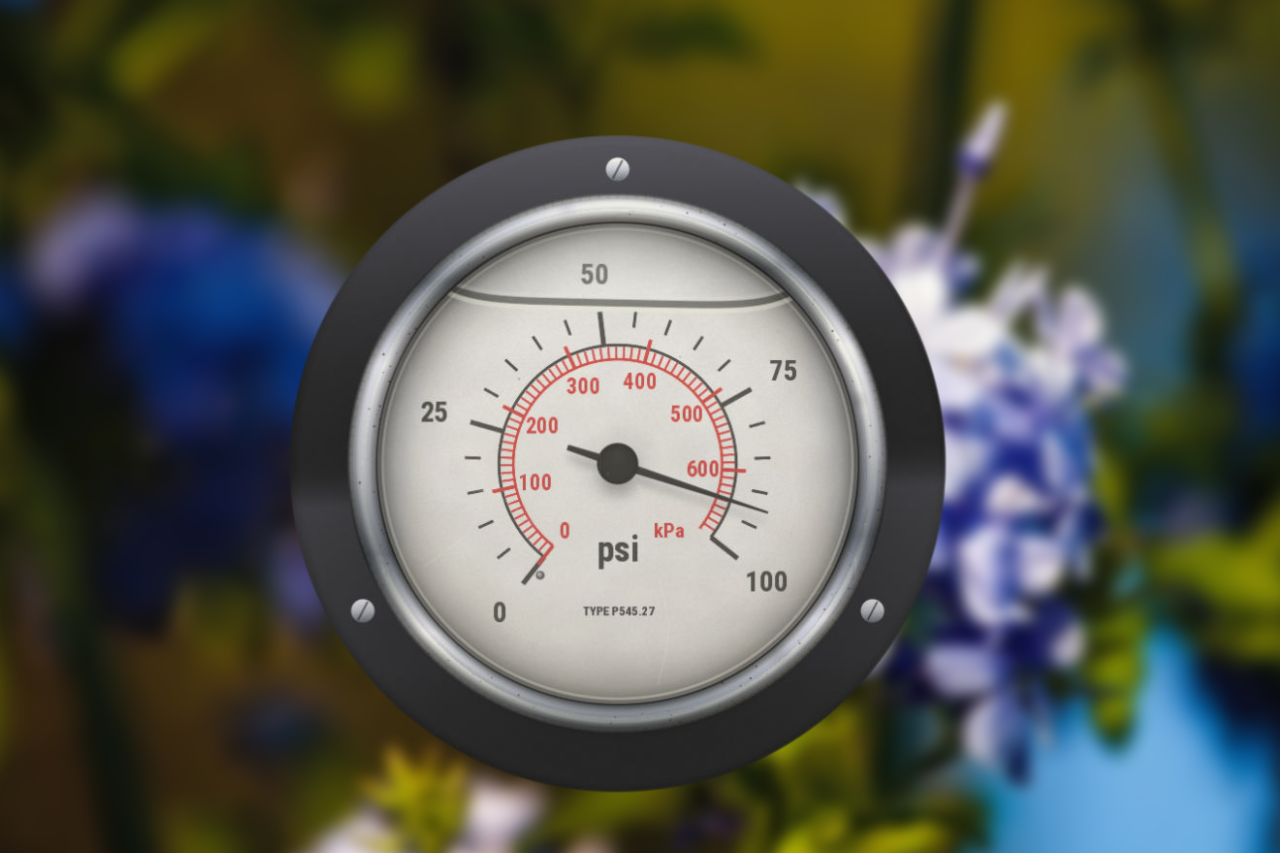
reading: psi 92.5
